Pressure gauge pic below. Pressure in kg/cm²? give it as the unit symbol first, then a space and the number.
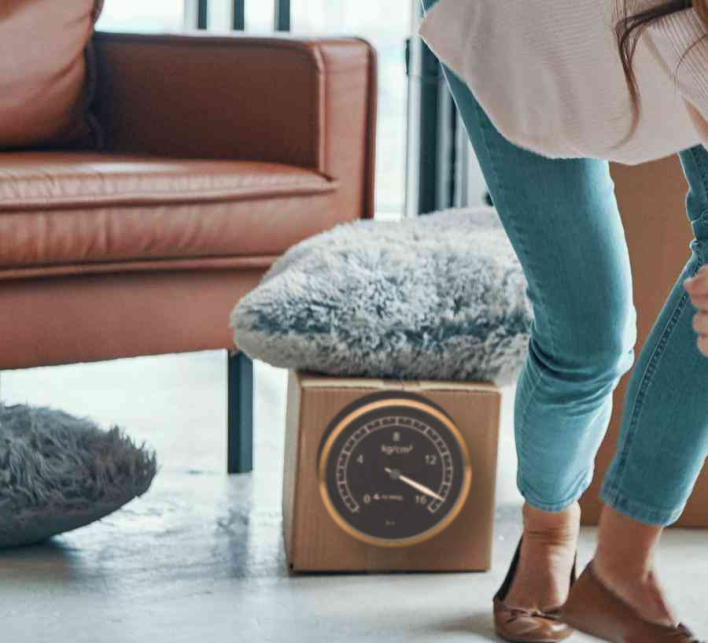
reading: kg/cm² 15
